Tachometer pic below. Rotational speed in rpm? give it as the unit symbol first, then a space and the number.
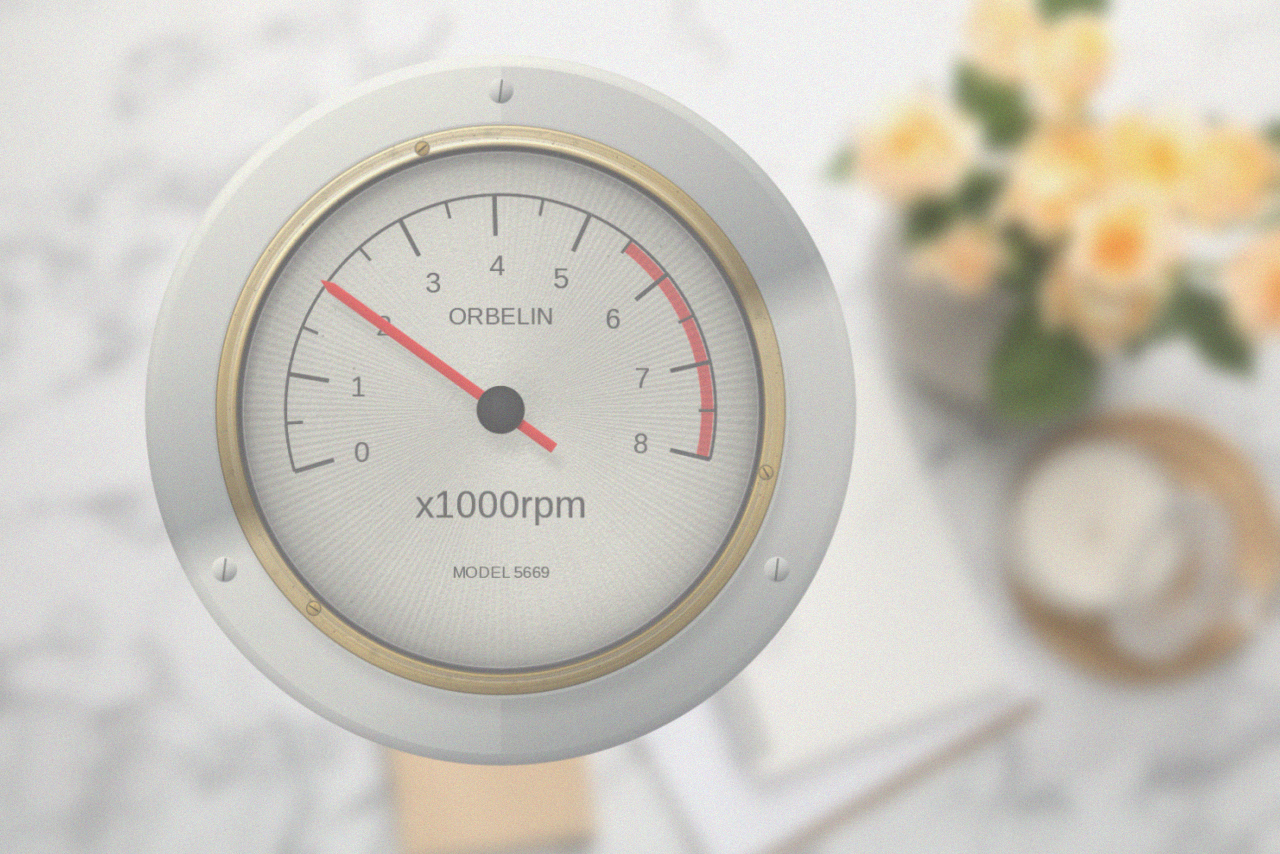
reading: rpm 2000
